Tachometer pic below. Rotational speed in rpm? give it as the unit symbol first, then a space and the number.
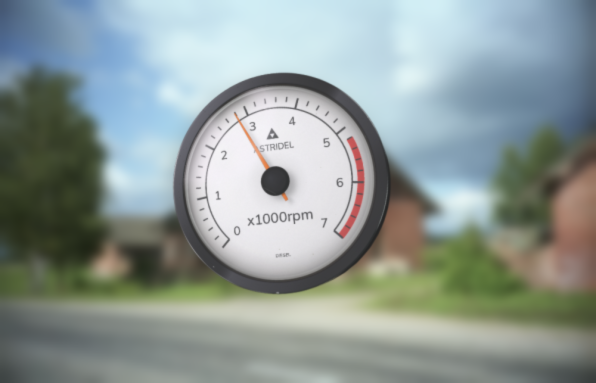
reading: rpm 2800
